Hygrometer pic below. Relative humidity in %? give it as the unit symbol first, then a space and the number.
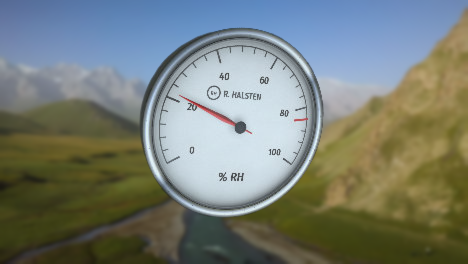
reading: % 22
